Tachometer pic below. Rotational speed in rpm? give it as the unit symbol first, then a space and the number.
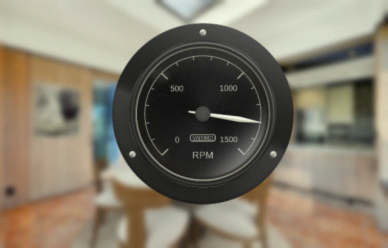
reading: rpm 1300
